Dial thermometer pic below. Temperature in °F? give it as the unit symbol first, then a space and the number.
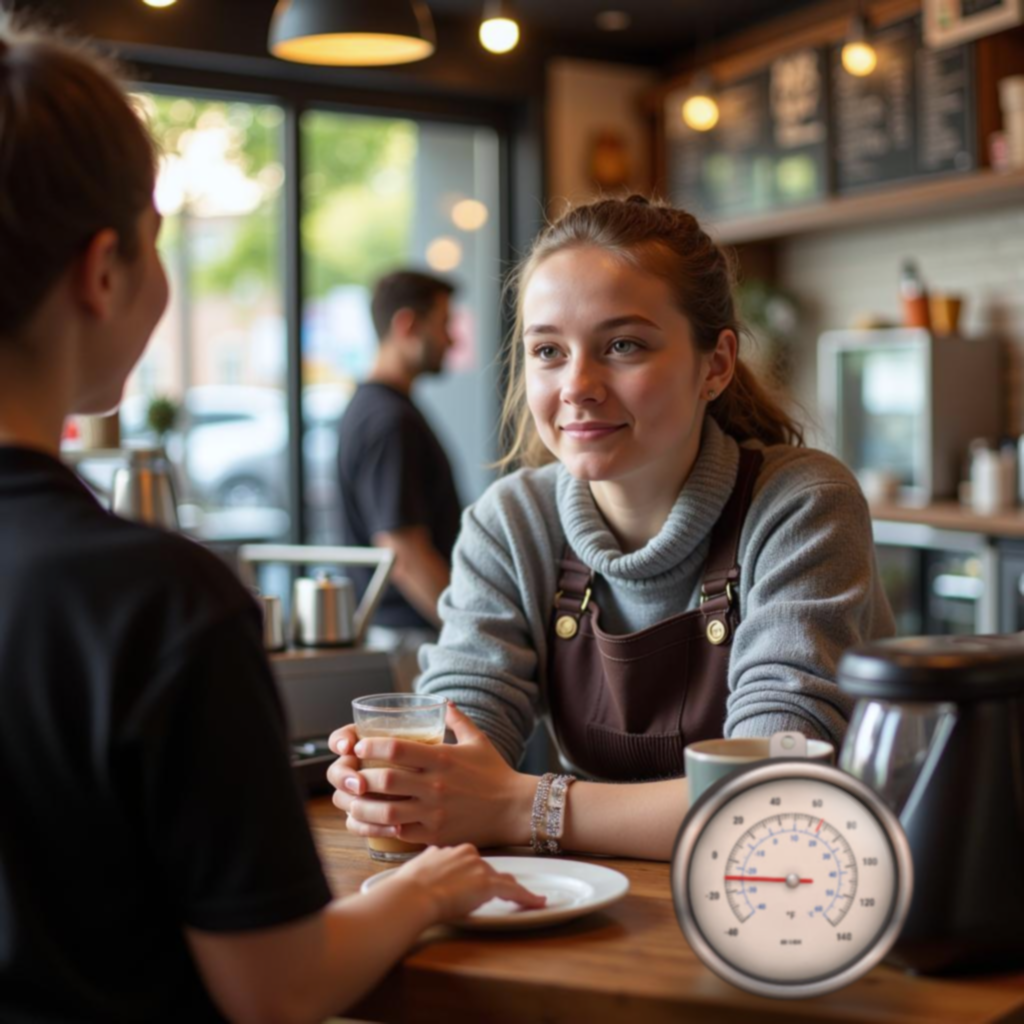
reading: °F -10
